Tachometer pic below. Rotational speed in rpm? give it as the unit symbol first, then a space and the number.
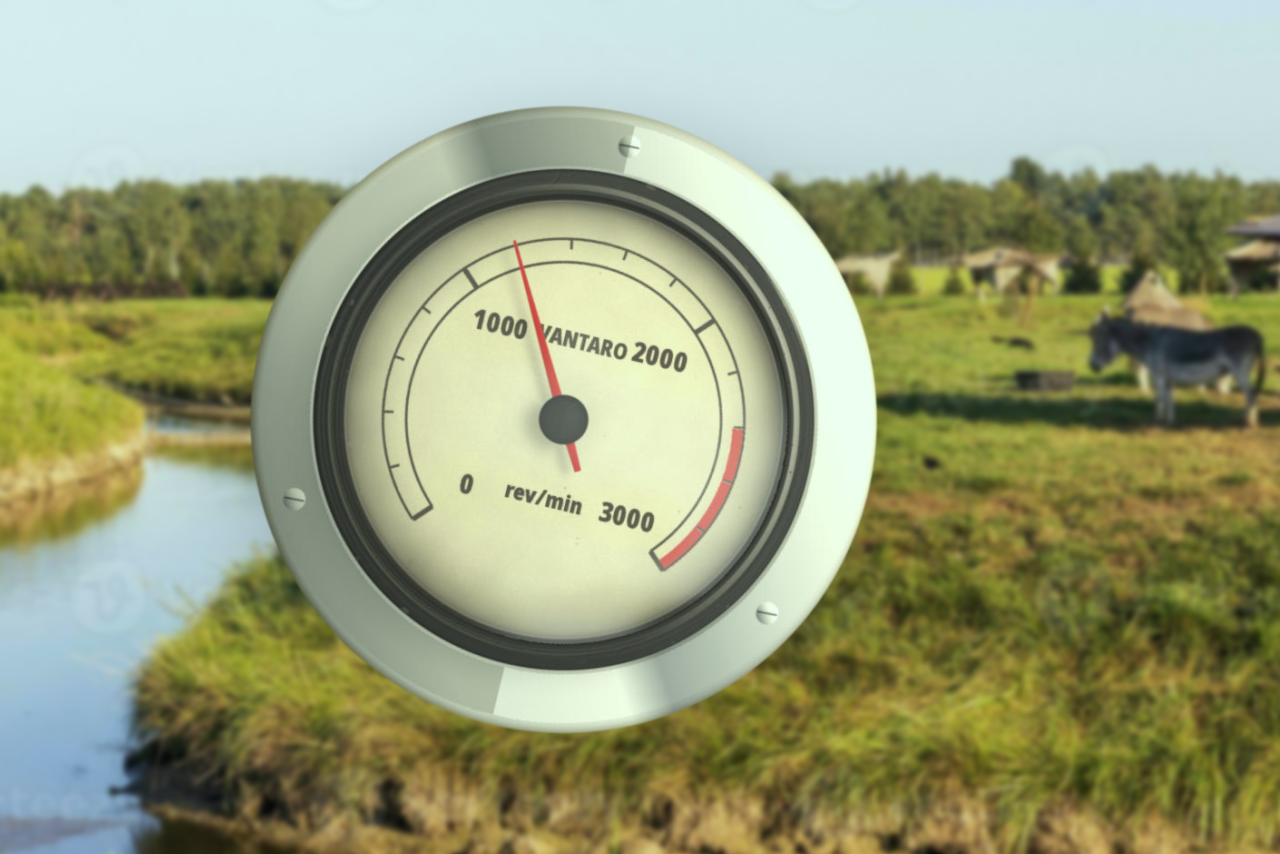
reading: rpm 1200
